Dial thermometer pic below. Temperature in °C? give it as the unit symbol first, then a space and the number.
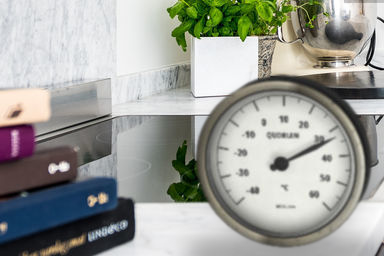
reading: °C 32.5
